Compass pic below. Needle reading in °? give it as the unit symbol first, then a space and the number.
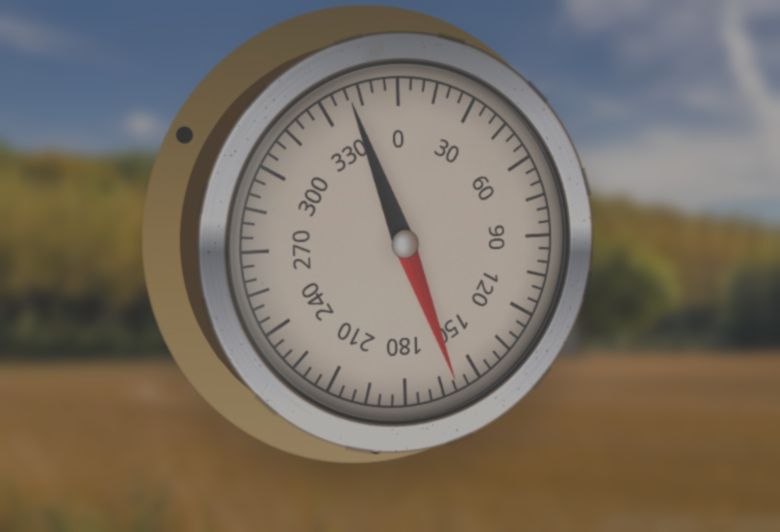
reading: ° 160
